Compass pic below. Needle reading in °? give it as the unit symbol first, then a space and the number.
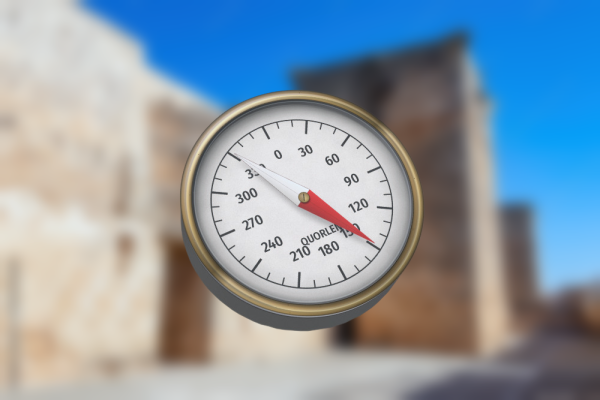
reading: ° 150
